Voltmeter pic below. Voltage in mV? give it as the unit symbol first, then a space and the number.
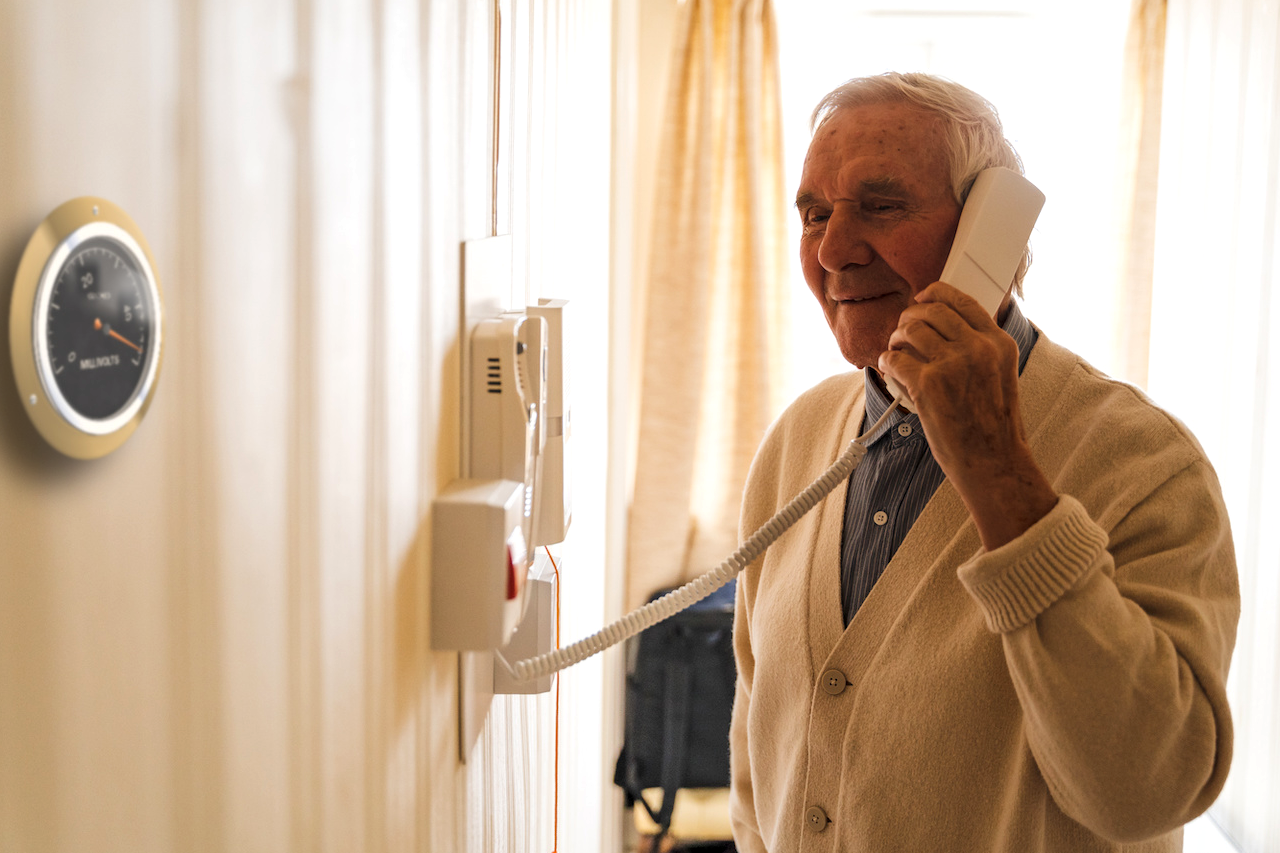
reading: mV 48
